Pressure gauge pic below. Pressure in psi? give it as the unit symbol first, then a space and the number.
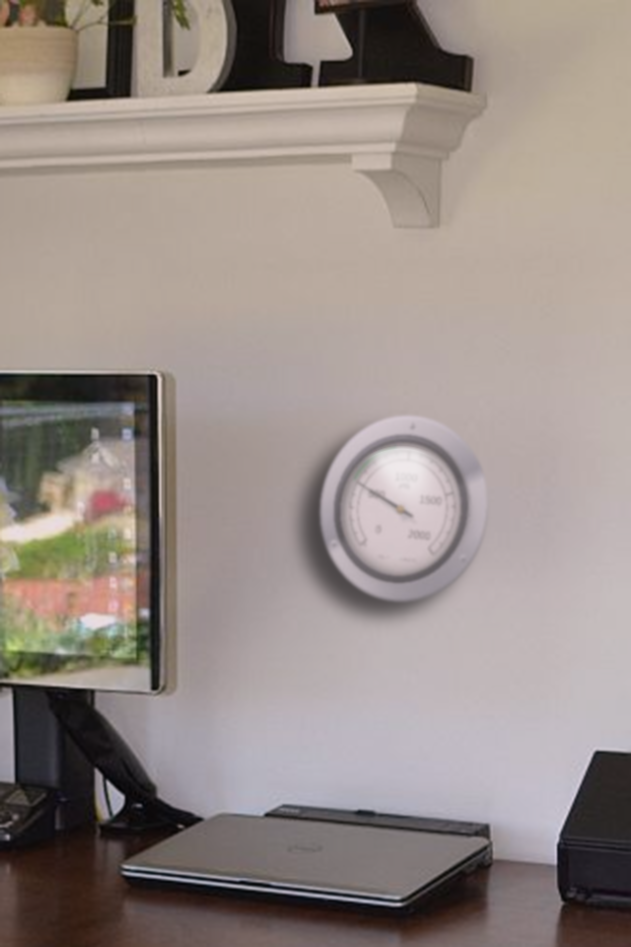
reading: psi 500
